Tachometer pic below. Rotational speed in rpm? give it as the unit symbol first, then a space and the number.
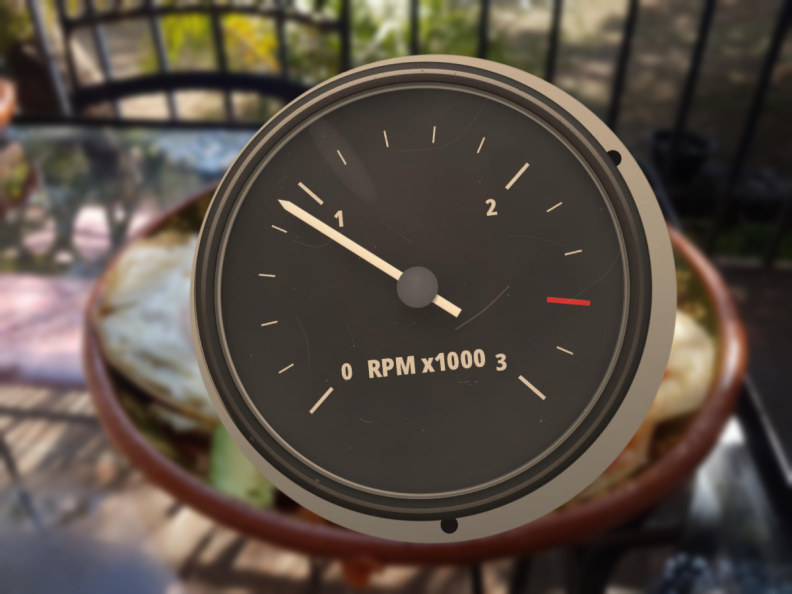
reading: rpm 900
